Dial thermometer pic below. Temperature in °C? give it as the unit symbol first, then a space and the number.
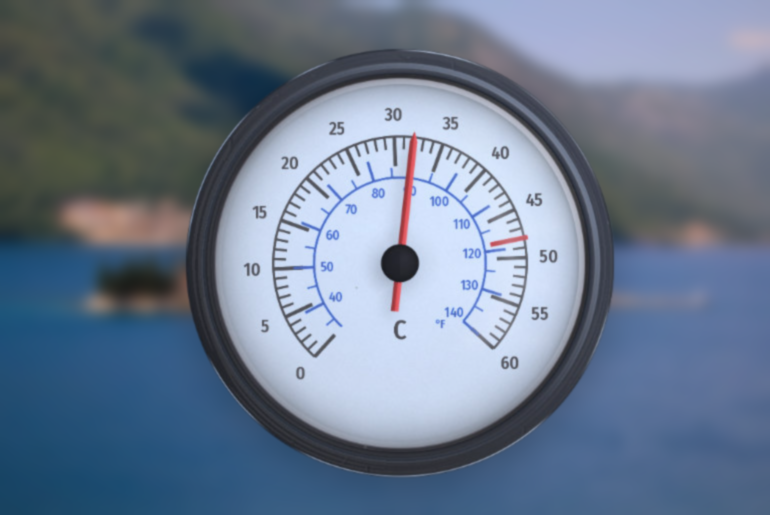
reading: °C 32
